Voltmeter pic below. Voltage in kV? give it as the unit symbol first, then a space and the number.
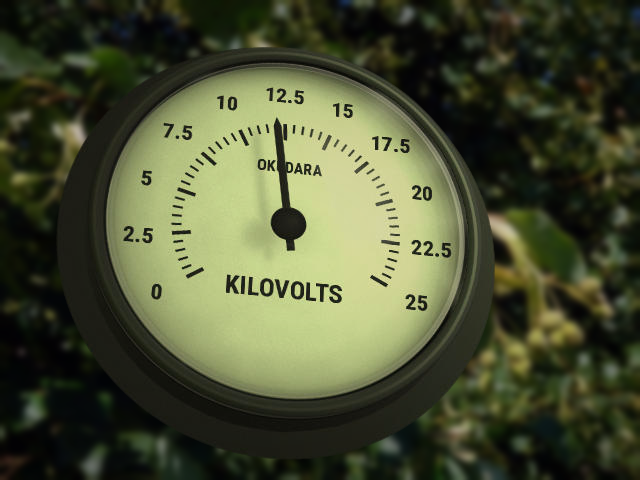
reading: kV 12
